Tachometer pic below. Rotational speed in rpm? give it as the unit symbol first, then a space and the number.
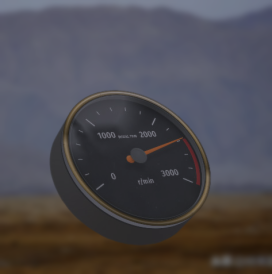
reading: rpm 2400
